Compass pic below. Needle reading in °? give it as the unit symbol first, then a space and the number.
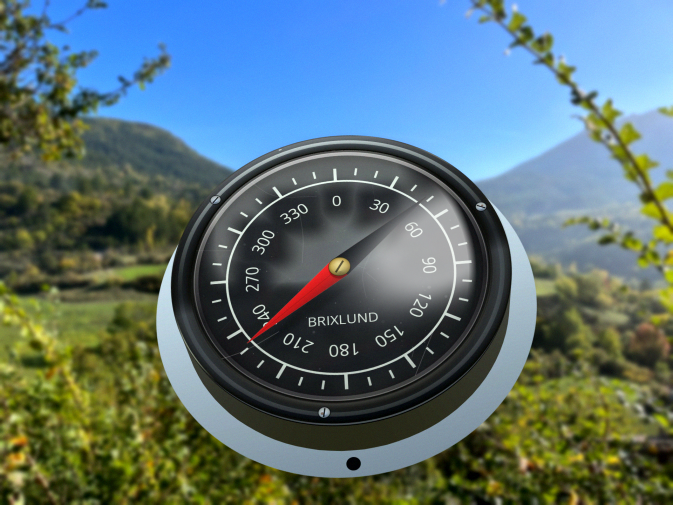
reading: ° 230
